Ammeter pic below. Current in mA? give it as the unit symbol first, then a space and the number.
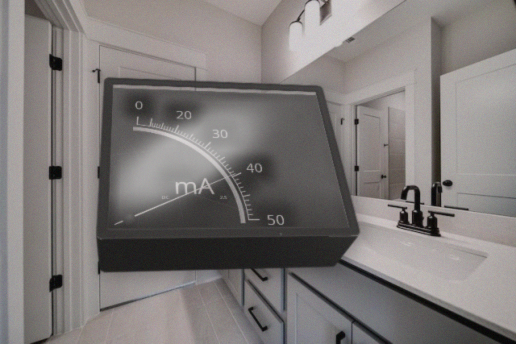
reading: mA 40
